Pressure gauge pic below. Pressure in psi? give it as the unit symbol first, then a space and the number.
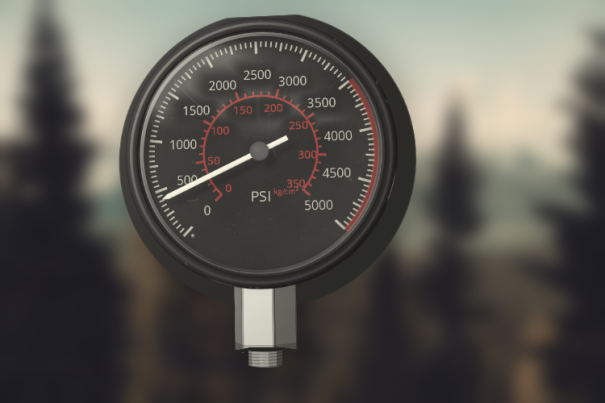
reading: psi 400
